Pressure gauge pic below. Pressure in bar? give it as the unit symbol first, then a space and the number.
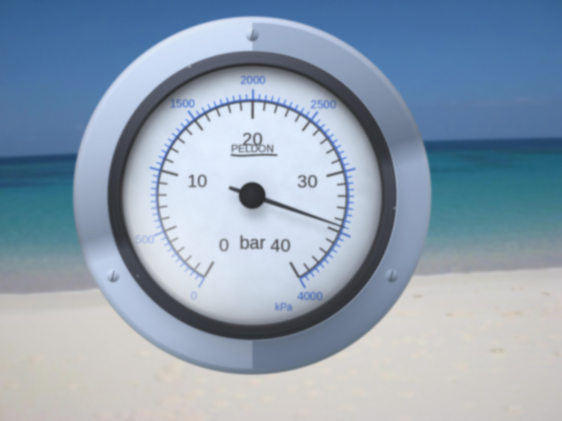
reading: bar 34.5
